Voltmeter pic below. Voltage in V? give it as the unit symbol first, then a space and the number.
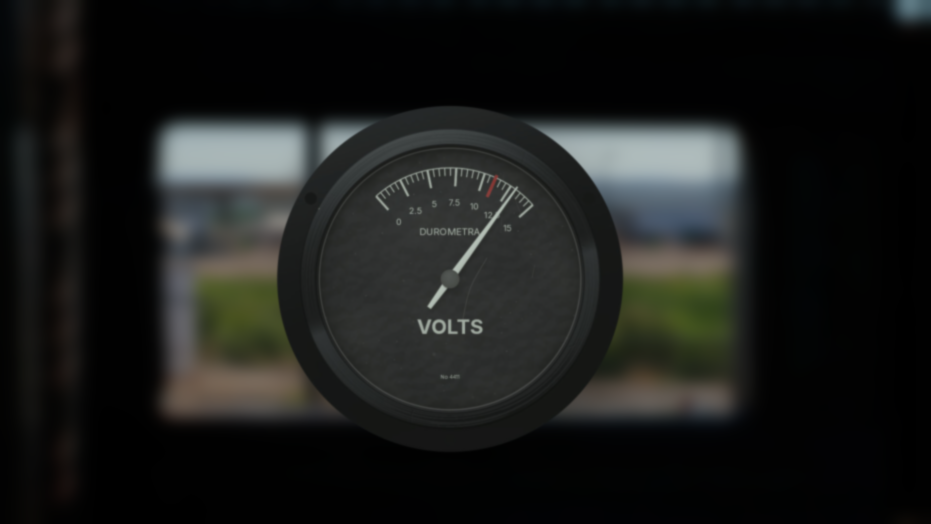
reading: V 13
